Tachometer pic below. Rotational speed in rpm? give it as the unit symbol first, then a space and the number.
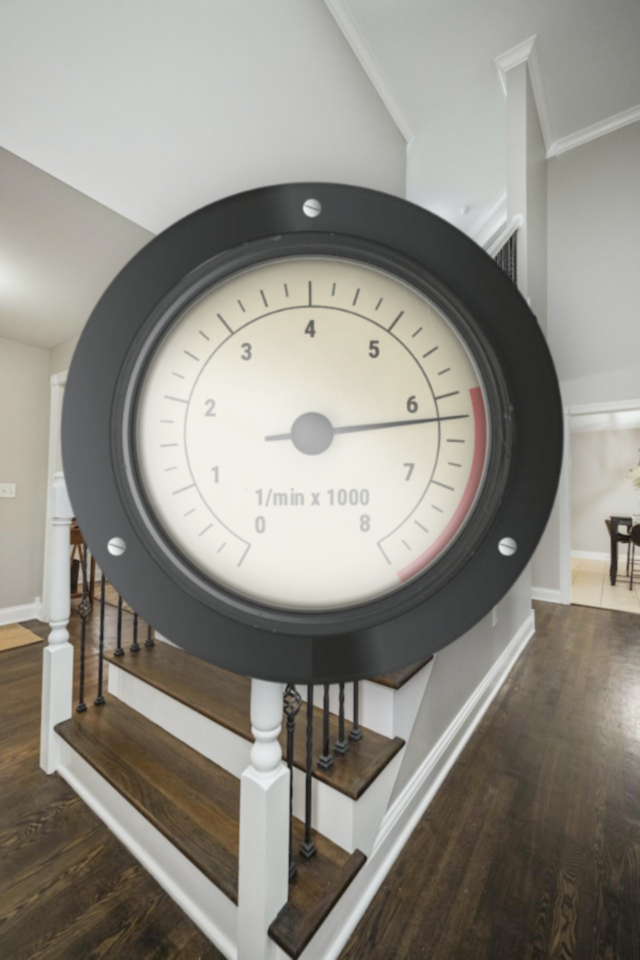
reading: rpm 6250
